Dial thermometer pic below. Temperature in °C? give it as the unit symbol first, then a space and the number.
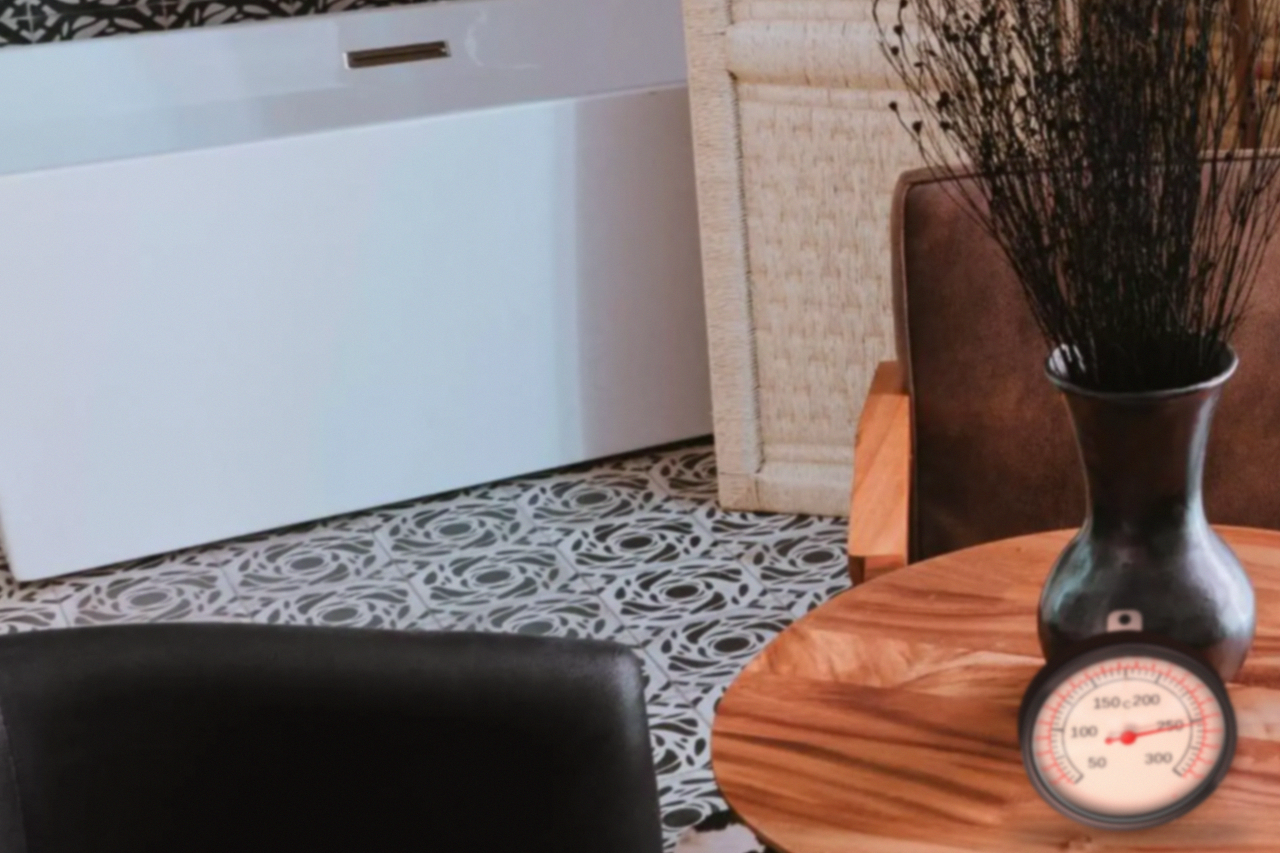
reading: °C 250
